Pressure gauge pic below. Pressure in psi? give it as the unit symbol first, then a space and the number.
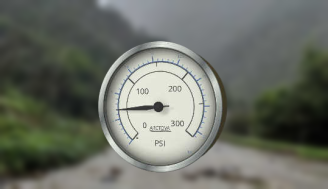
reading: psi 50
